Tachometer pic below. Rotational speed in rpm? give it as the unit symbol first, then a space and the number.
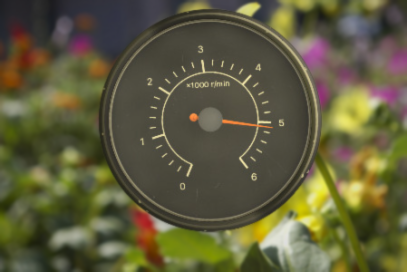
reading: rpm 5100
